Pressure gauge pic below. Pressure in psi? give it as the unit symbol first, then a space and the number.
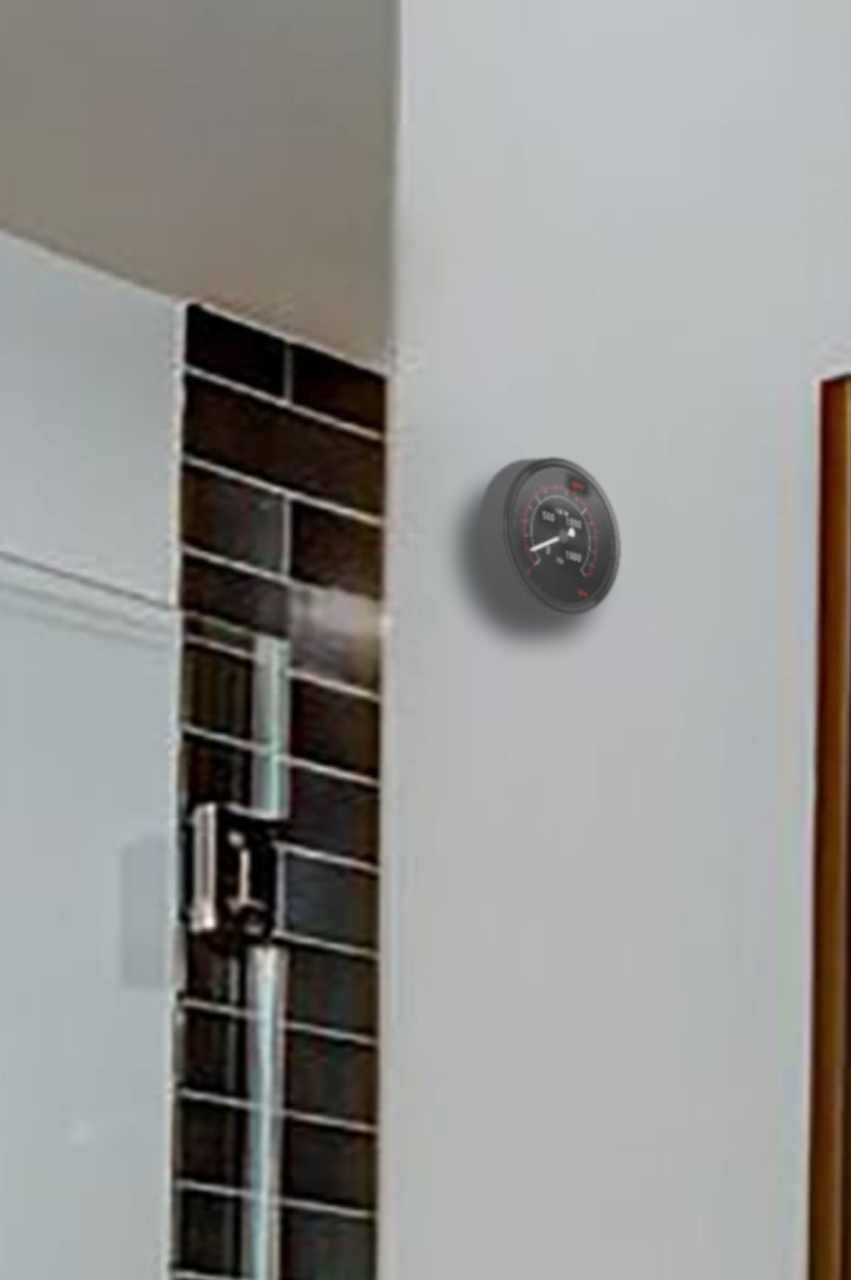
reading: psi 100
